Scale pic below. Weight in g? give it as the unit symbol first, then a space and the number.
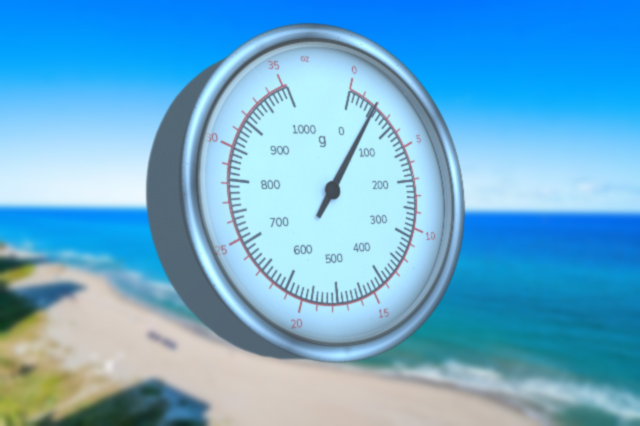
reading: g 50
